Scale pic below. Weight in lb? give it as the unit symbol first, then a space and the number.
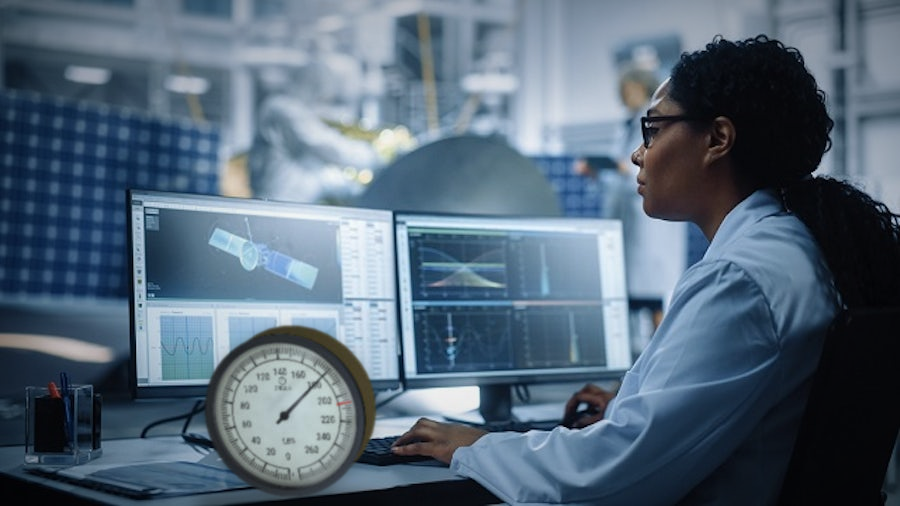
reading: lb 180
